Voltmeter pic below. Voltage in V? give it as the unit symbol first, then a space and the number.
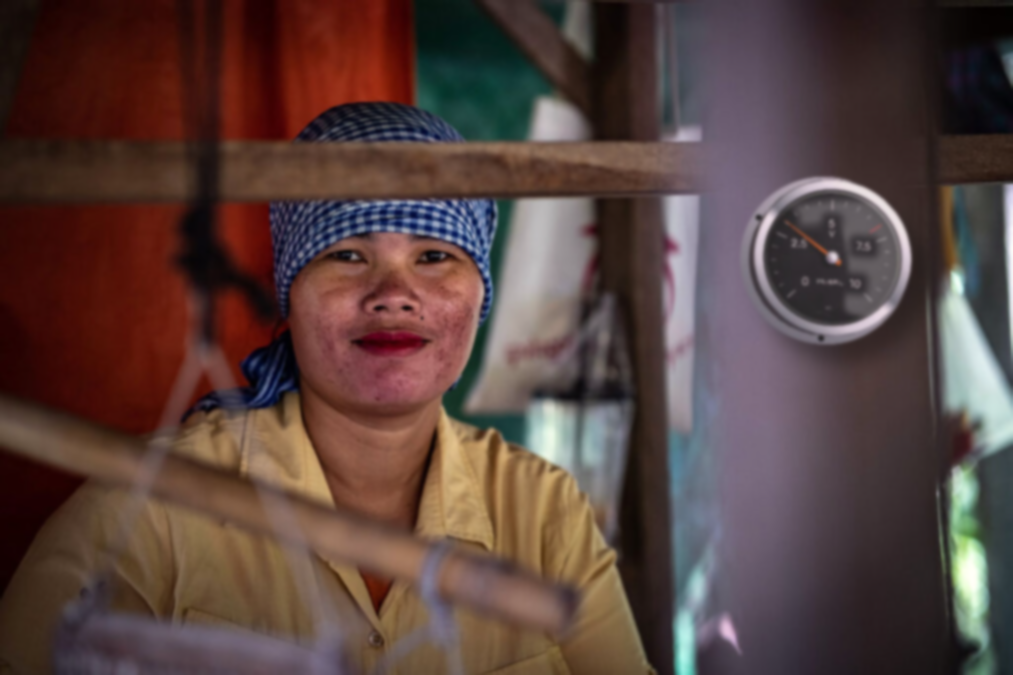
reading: V 3
